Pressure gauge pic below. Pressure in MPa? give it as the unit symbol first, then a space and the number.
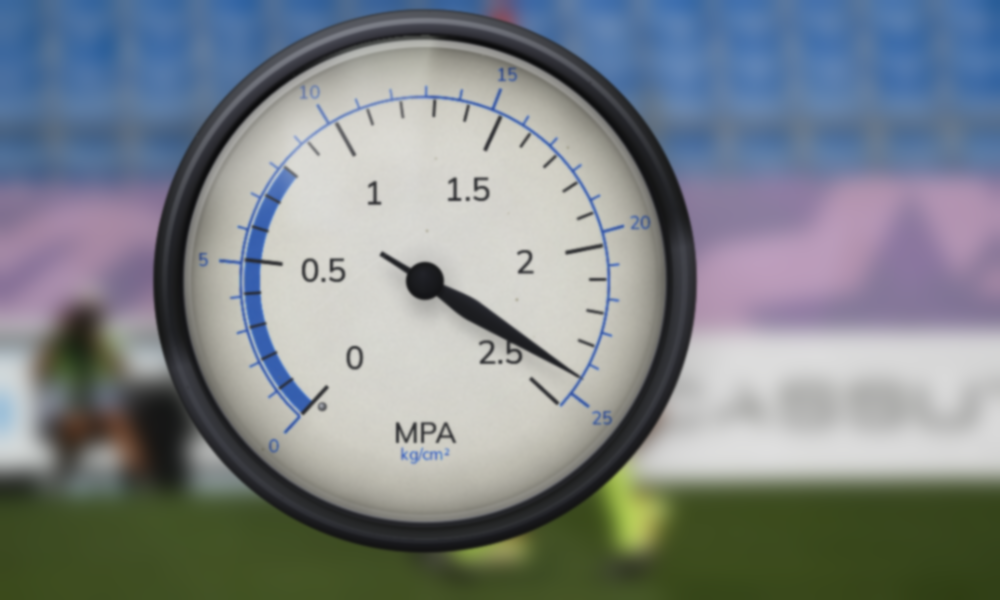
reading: MPa 2.4
